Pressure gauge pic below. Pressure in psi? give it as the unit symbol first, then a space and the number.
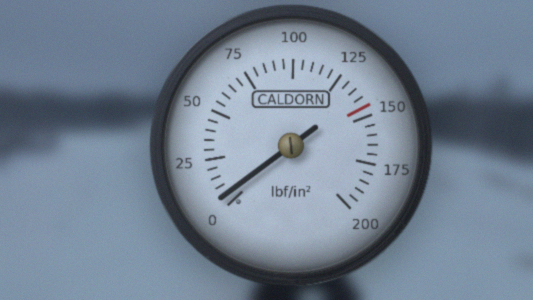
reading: psi 5
